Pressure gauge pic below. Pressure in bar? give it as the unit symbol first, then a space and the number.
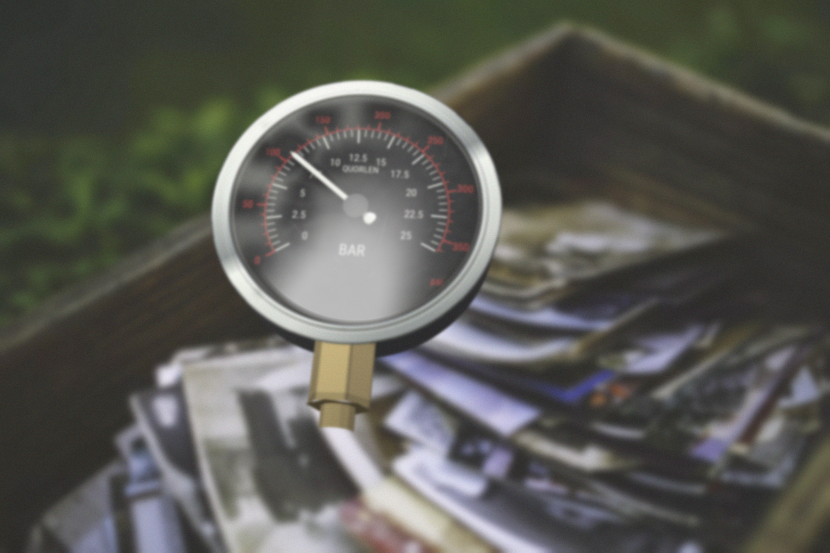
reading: bar 7.5
